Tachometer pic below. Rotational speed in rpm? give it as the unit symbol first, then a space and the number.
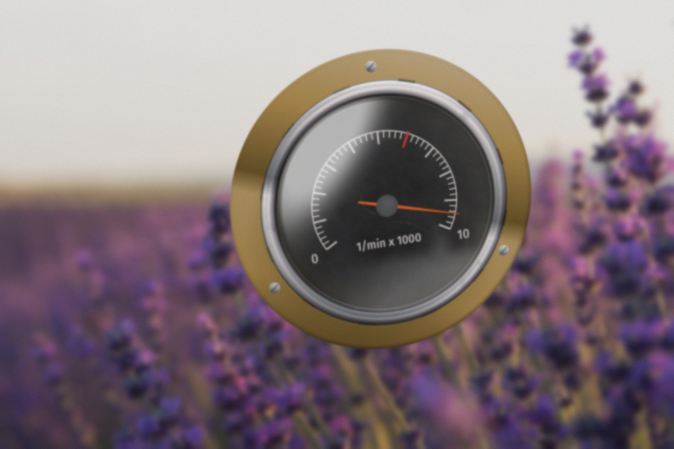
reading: rpm 9400
